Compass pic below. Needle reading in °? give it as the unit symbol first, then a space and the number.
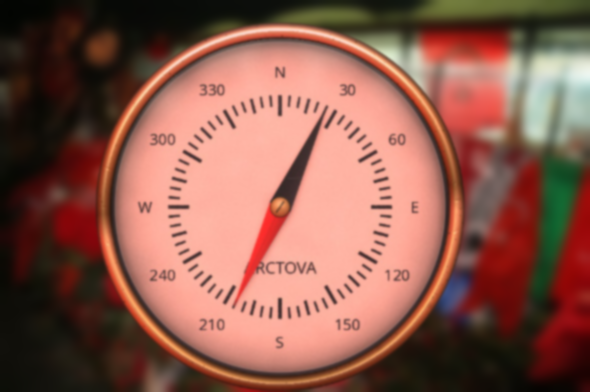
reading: ° 205
